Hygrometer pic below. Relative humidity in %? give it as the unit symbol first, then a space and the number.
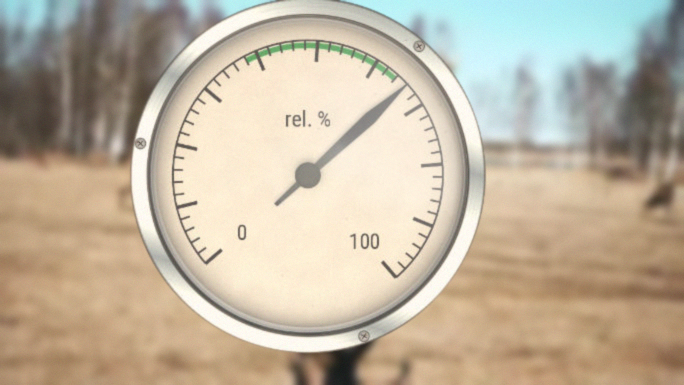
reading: % 66
